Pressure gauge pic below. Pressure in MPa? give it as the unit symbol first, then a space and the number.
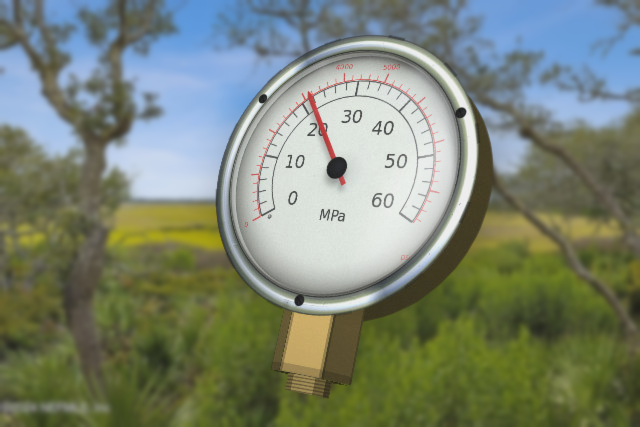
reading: MPa 22
